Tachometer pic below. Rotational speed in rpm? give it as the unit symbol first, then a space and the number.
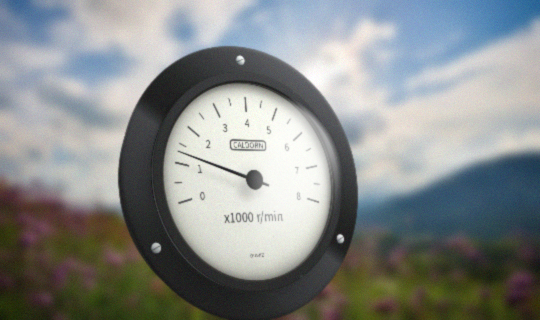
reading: rpm 1250
